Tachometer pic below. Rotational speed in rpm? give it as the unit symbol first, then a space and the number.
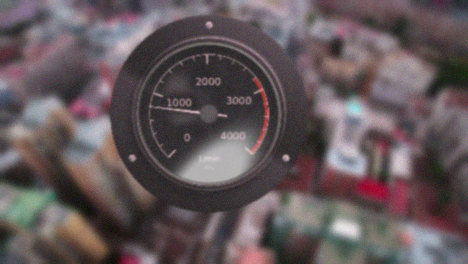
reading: rpm 800
